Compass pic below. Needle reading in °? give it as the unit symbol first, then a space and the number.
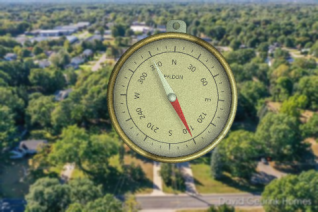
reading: ° 150
